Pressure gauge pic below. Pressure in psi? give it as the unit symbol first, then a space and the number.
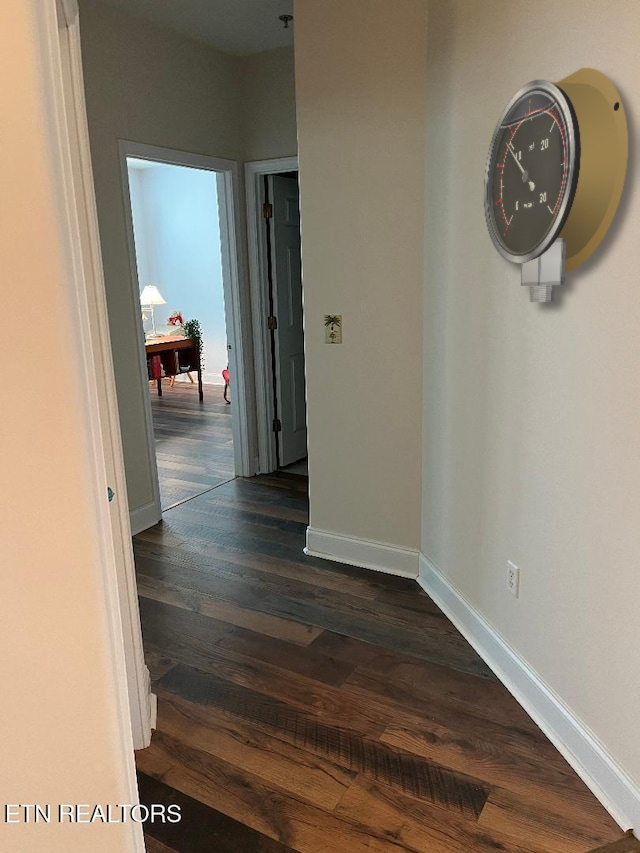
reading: psi 10
